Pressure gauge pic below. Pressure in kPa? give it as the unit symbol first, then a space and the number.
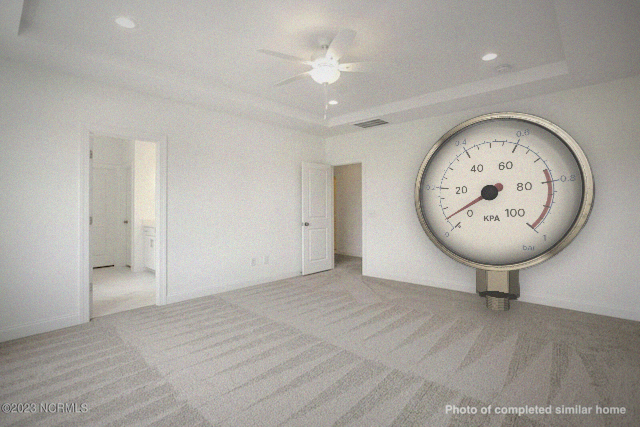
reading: kPa 5
